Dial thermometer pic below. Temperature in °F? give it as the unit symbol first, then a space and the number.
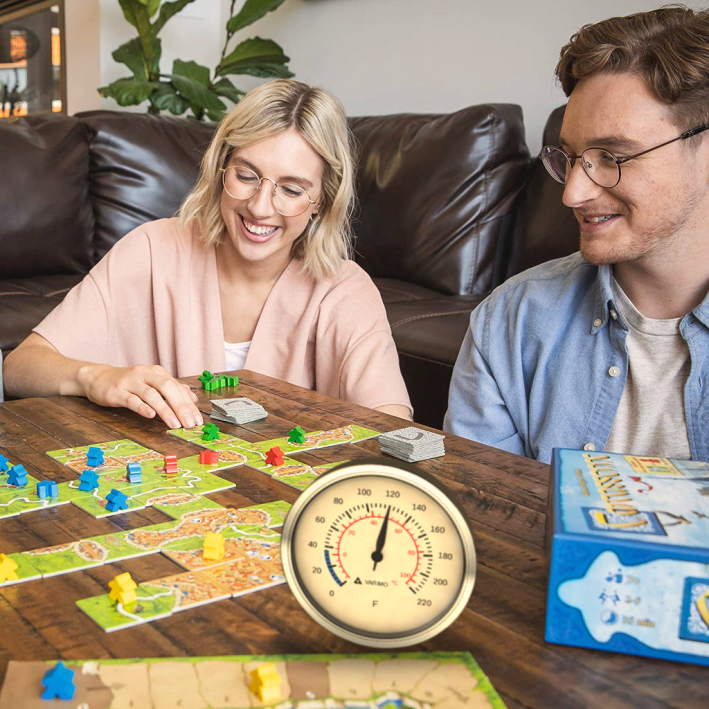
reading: °F 120
